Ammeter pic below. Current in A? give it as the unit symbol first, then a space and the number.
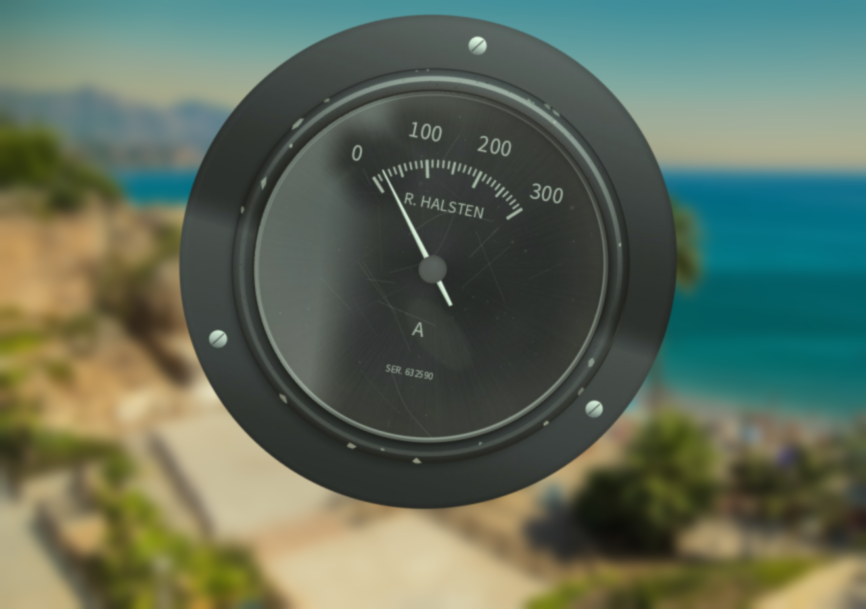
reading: A 20
